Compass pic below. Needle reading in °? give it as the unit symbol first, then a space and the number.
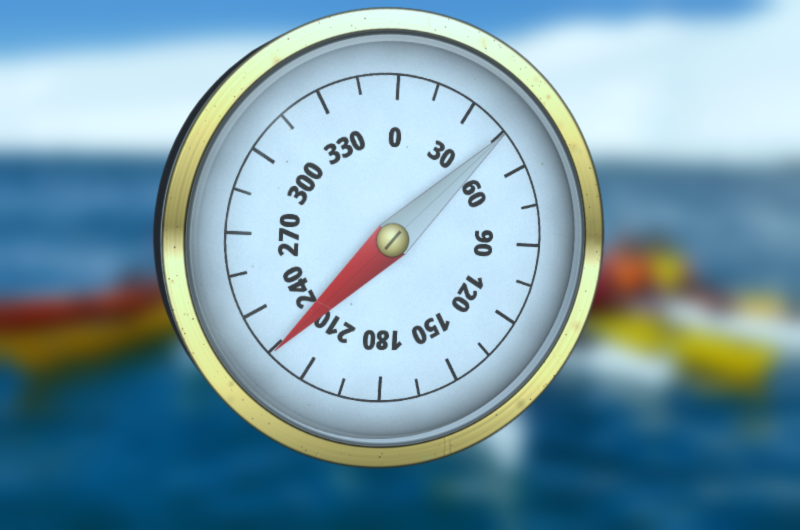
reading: ° 225
